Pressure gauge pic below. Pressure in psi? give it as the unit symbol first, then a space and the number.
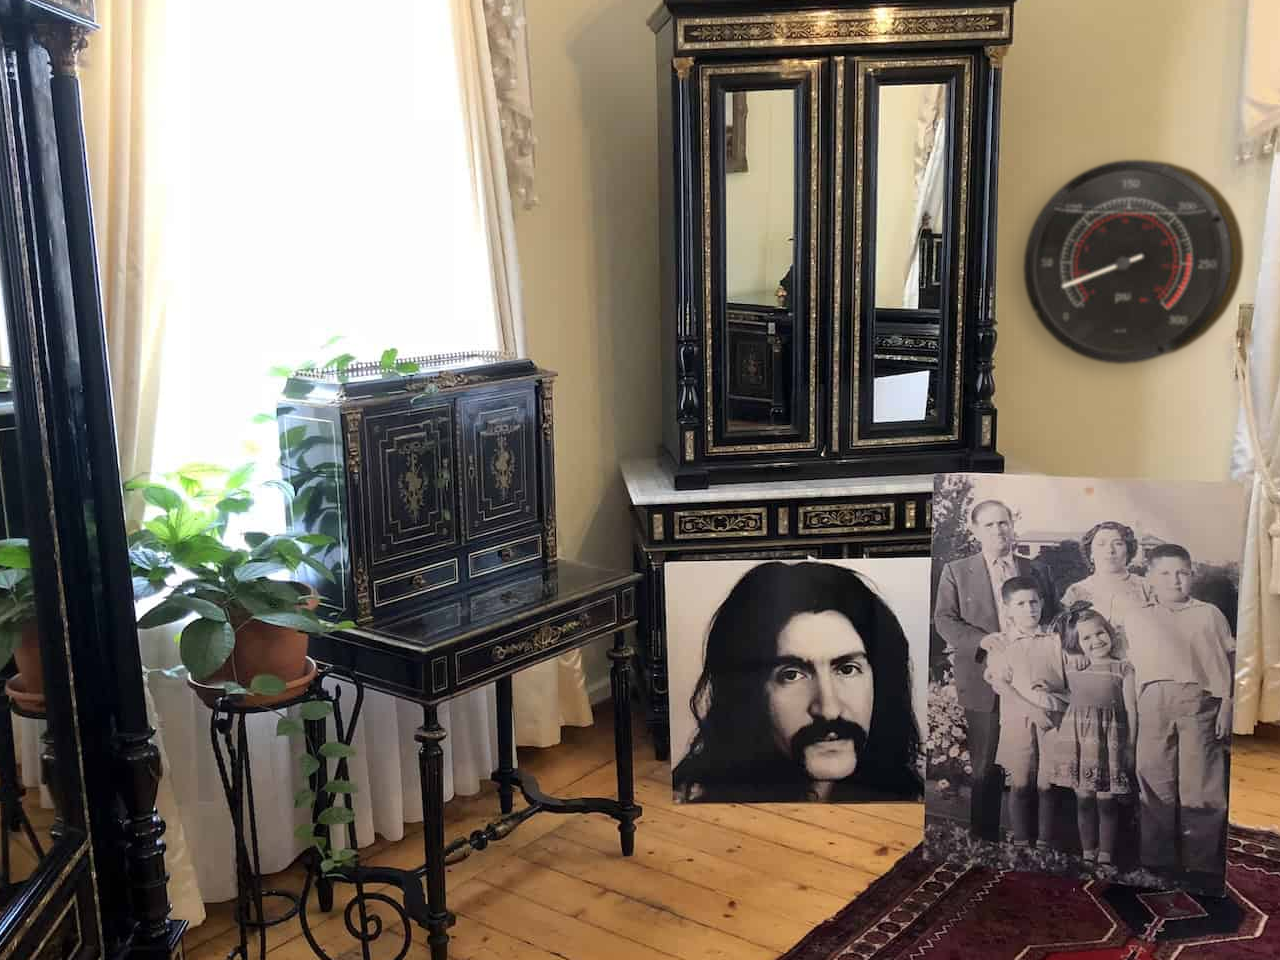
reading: psi 25
